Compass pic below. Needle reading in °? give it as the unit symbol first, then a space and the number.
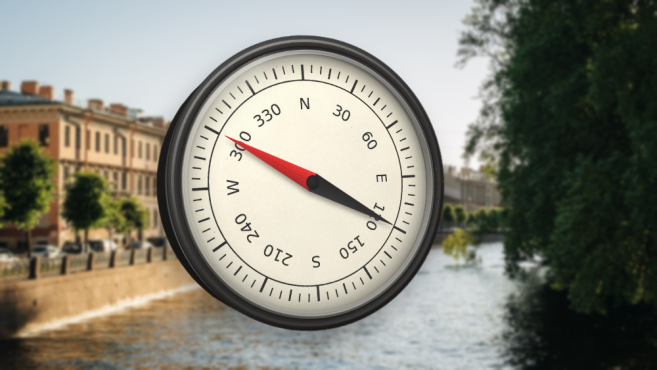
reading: ° 300
